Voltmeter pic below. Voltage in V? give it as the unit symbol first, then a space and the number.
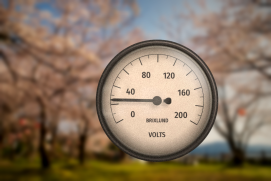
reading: V 25
